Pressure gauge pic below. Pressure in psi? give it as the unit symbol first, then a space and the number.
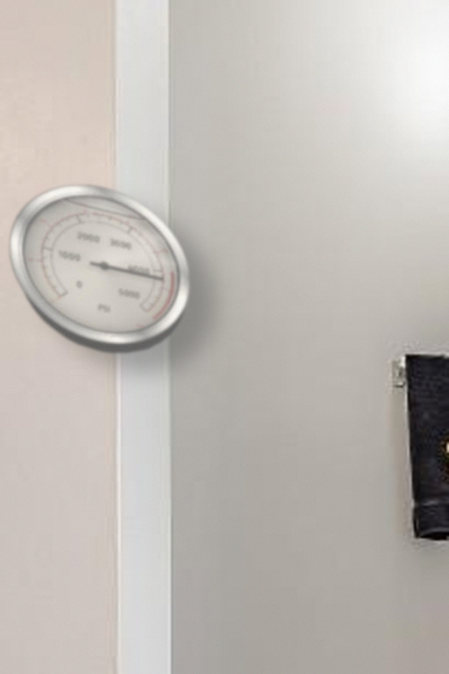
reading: psi 4200
